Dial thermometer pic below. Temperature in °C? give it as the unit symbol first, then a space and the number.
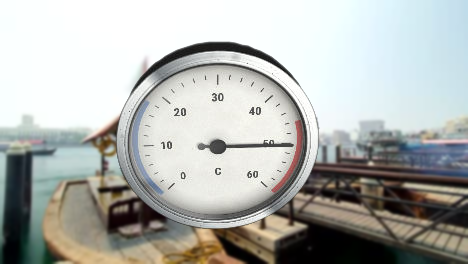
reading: °C 50
